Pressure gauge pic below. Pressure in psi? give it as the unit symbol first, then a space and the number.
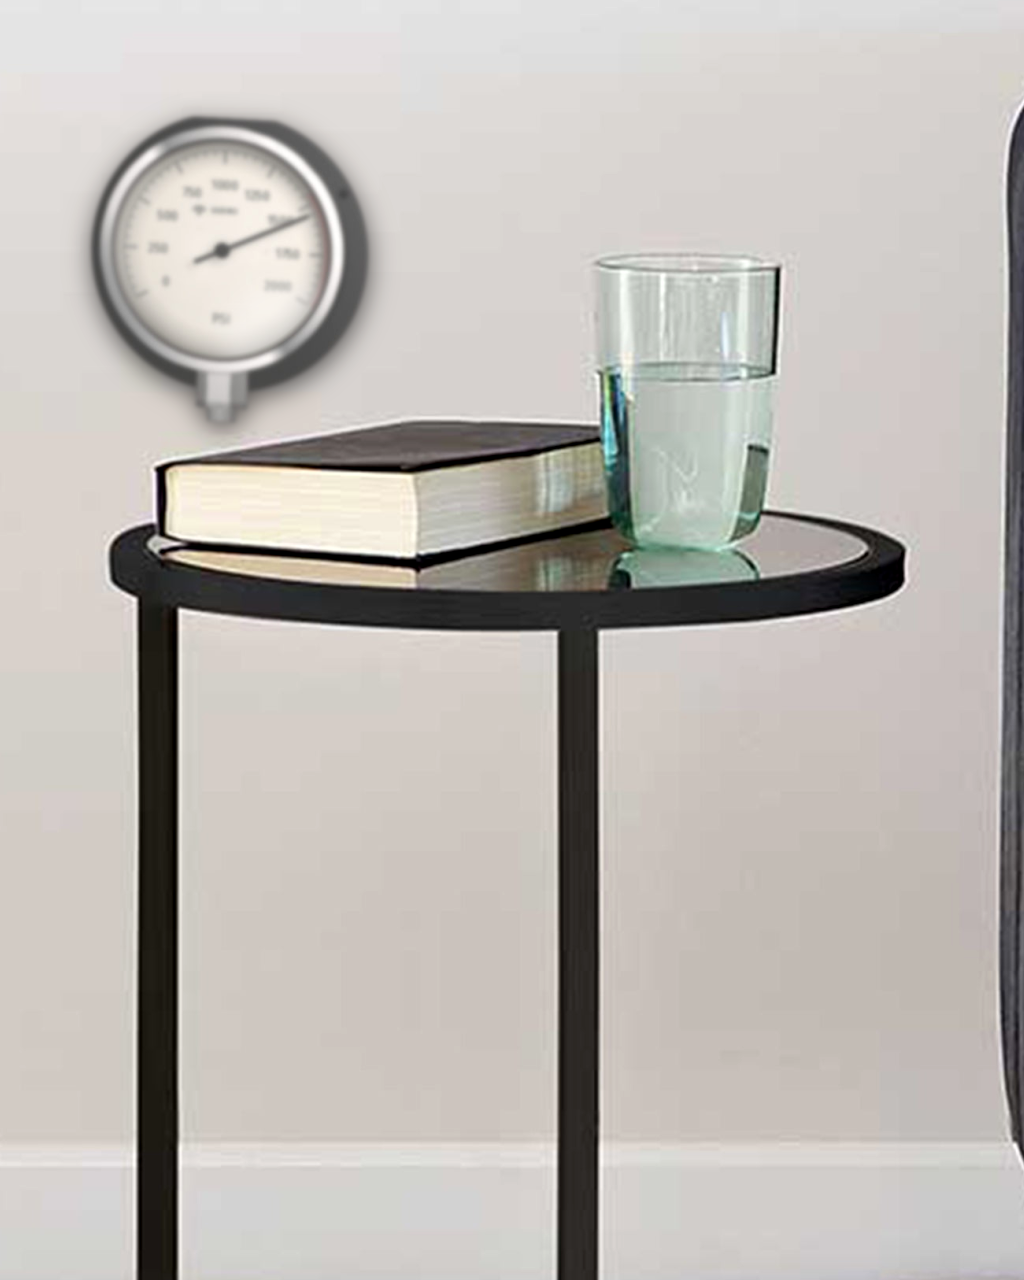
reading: psi 1550
